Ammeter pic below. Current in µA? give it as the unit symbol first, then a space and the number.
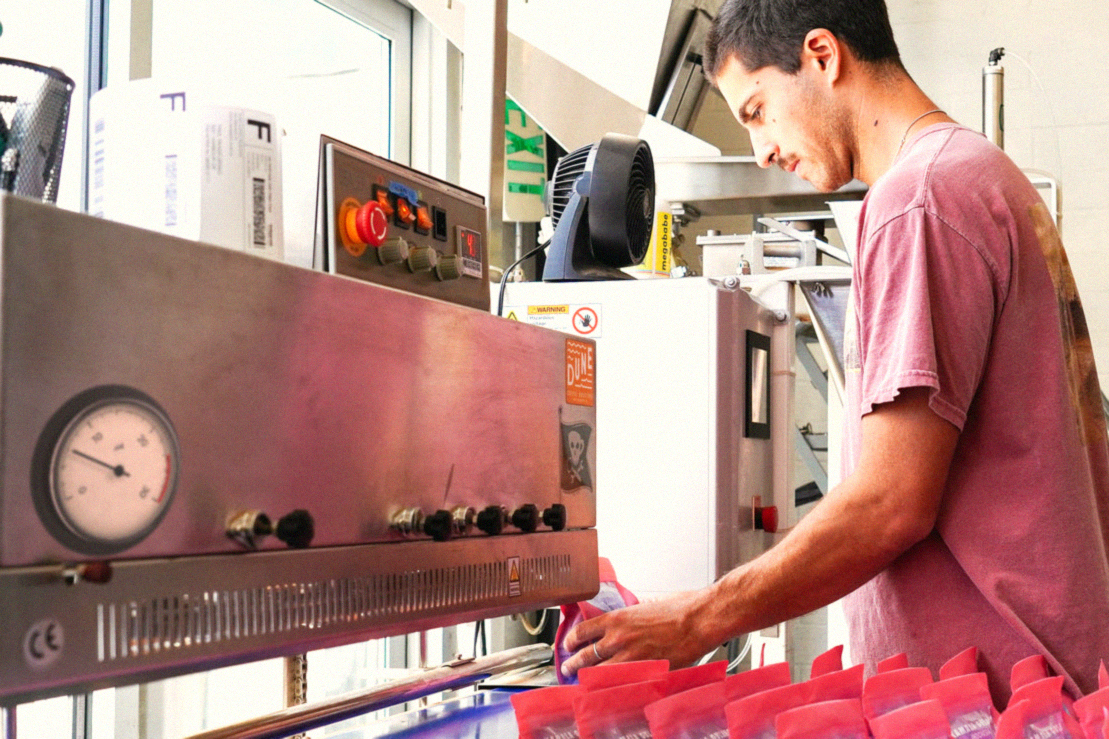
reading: µA 6
